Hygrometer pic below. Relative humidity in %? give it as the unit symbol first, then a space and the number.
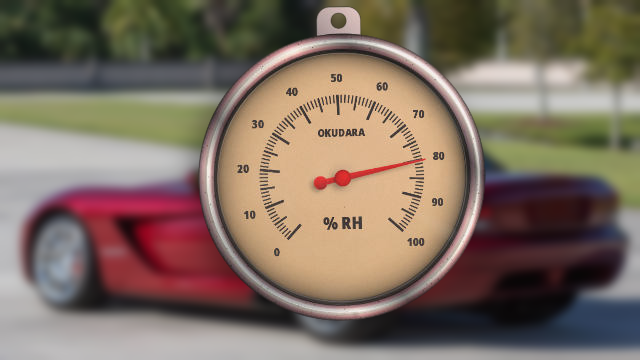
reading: % 80
